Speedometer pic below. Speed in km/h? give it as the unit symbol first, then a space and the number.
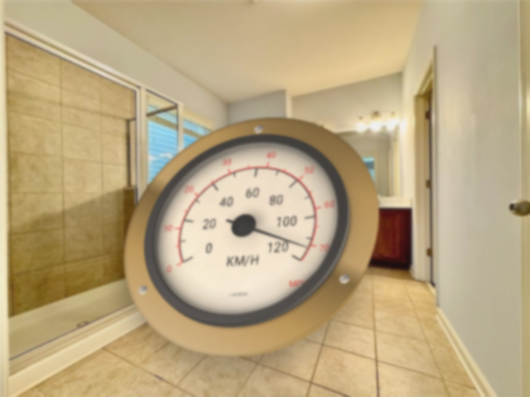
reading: km/h 115
